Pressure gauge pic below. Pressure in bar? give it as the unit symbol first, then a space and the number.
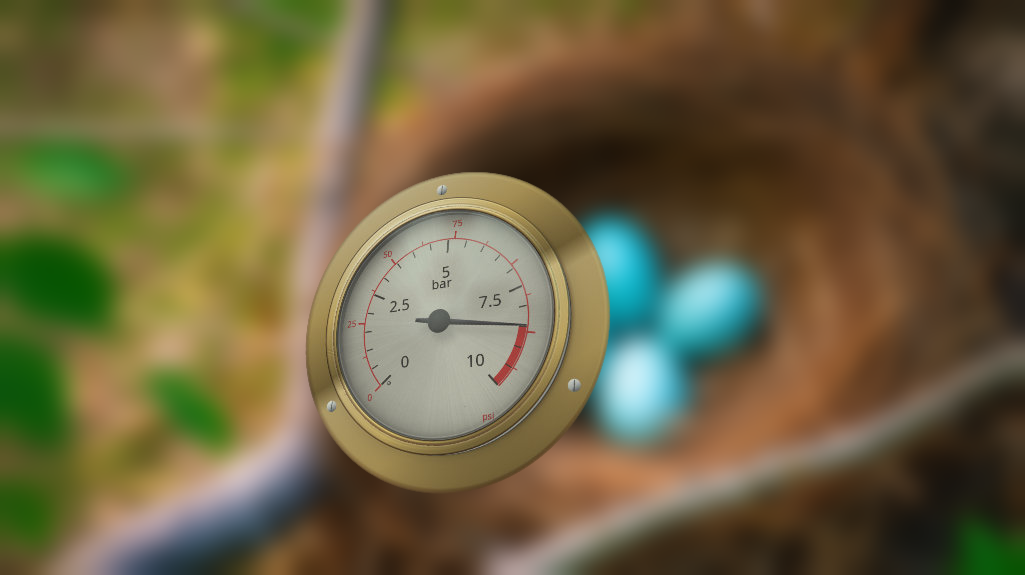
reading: bar 8.5
